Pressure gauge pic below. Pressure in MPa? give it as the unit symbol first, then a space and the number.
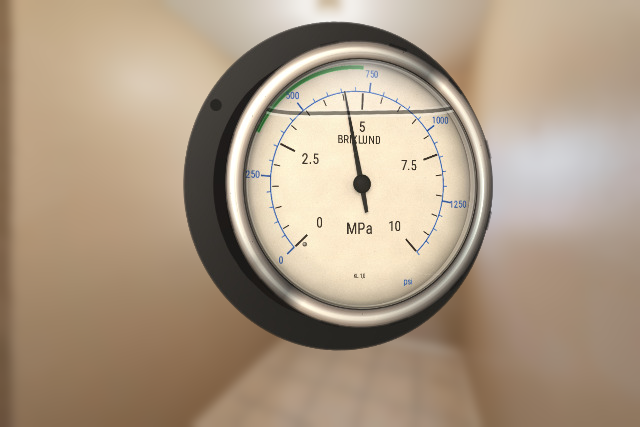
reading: MPa 4.5
